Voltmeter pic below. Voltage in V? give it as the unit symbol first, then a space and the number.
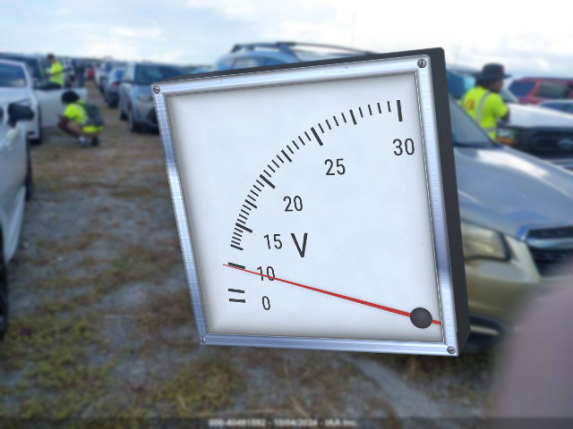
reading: V 10
